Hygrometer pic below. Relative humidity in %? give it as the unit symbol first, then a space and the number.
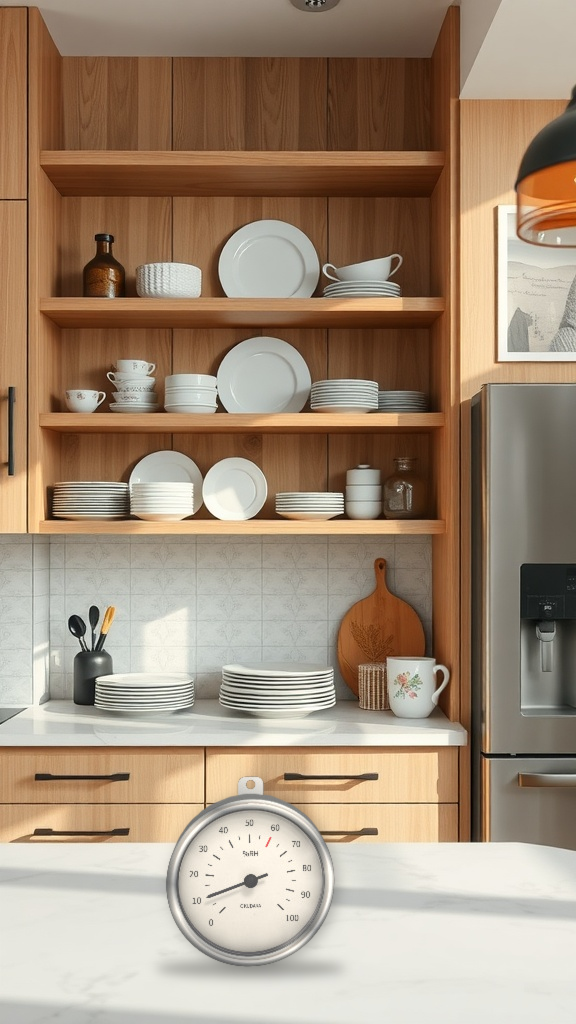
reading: % 10
